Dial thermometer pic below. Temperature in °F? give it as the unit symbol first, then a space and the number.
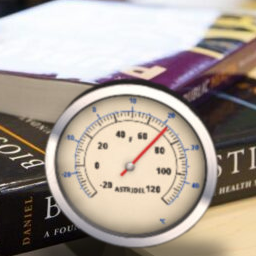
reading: °F 70
